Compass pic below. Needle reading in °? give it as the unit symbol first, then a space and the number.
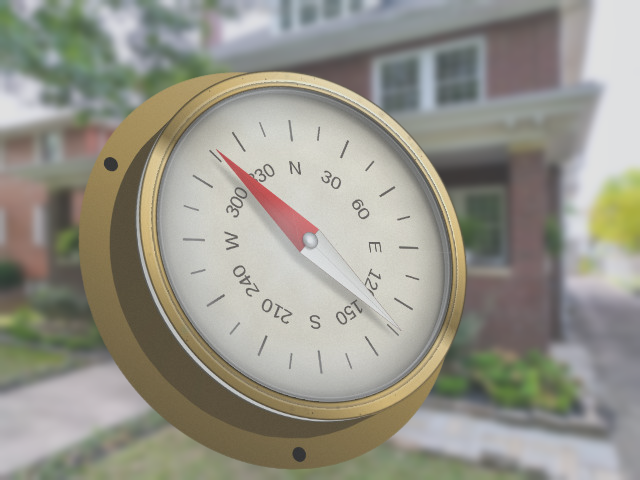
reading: ° 315
